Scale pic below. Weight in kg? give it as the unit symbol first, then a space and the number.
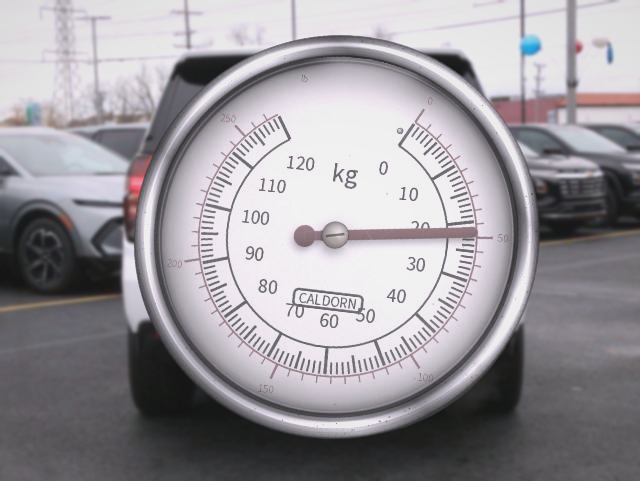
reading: kg 22
